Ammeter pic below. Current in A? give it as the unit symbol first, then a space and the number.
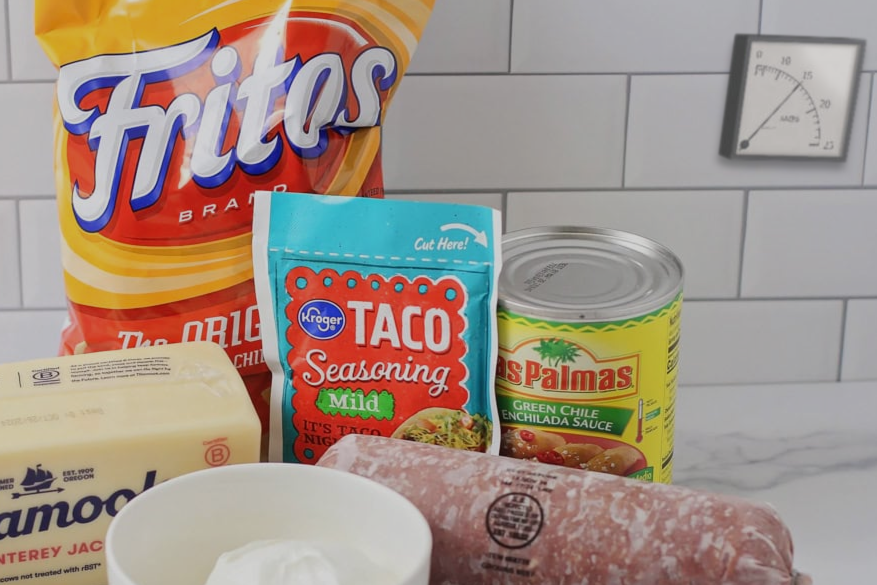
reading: A 15
